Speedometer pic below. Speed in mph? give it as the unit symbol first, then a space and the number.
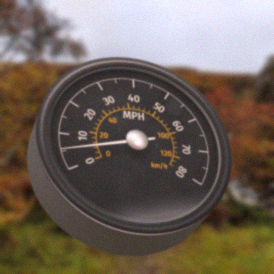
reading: mph 5
